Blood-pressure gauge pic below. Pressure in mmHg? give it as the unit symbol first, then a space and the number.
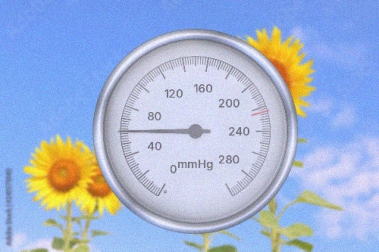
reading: mmHg 60
